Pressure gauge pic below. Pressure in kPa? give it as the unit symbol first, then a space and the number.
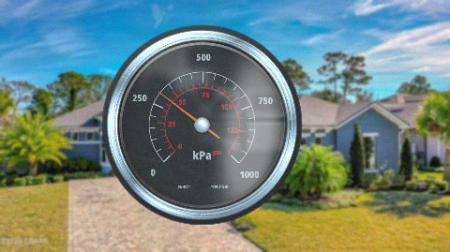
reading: kPa 300
